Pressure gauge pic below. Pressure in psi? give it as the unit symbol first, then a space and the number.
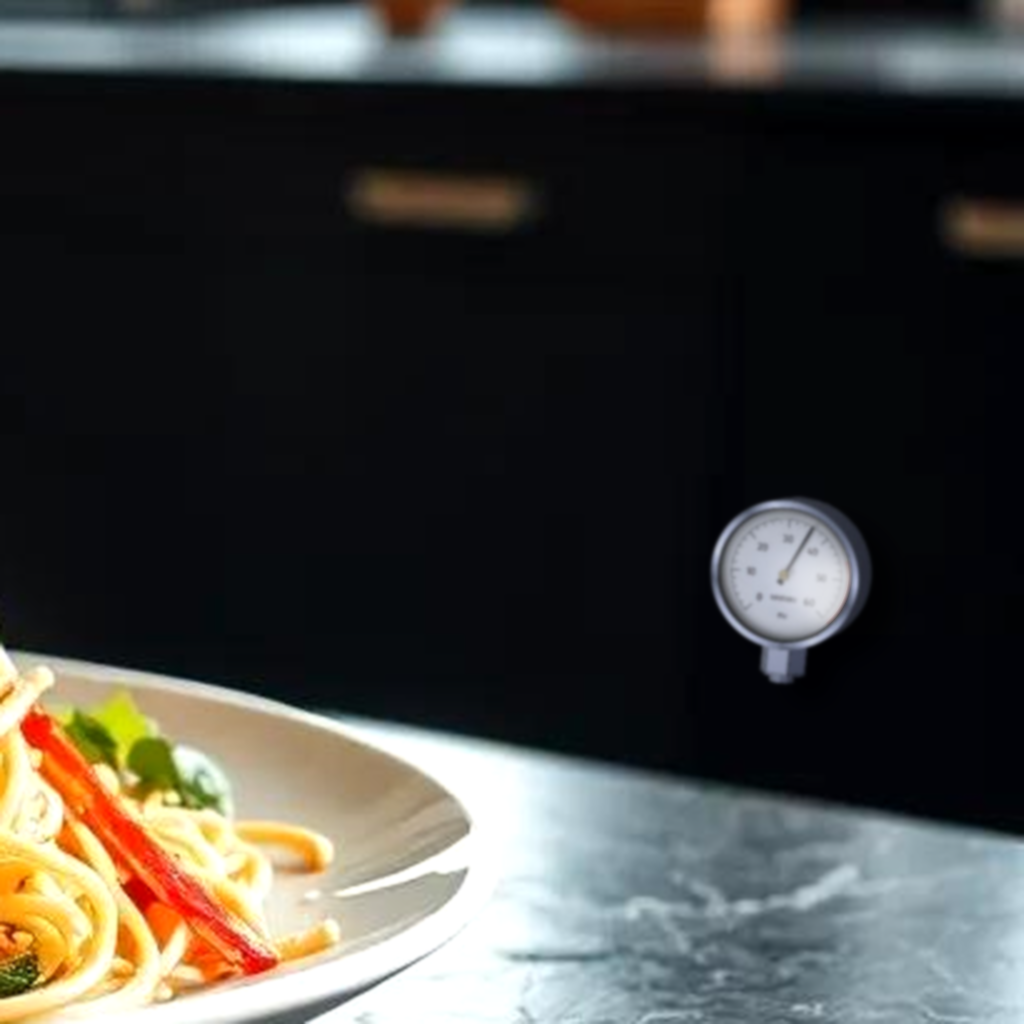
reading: psi 36
